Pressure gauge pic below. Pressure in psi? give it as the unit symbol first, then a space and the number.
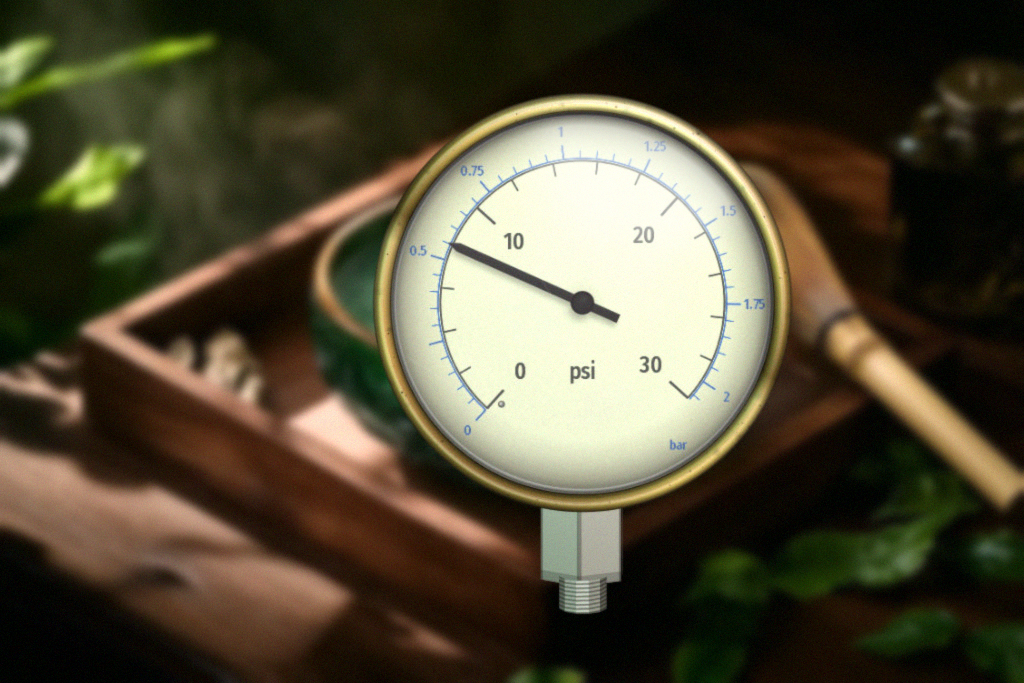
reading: psi 8
